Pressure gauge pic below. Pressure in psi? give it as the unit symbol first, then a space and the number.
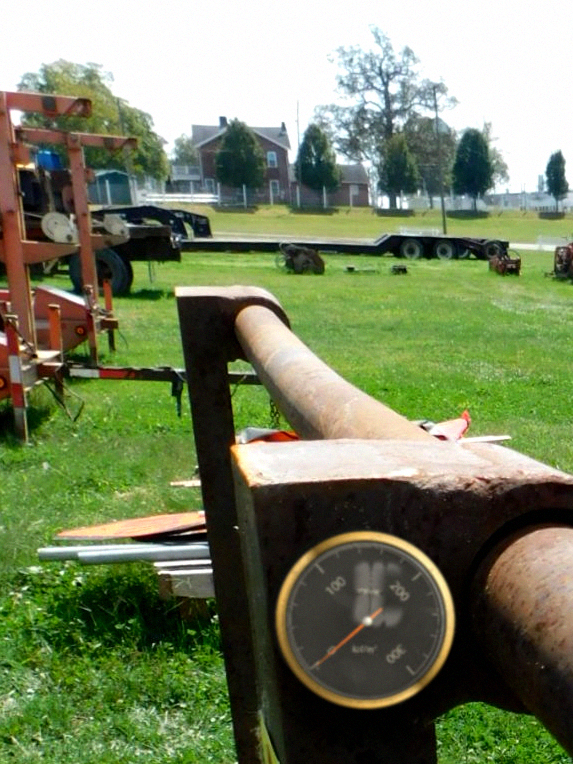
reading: psi 0
